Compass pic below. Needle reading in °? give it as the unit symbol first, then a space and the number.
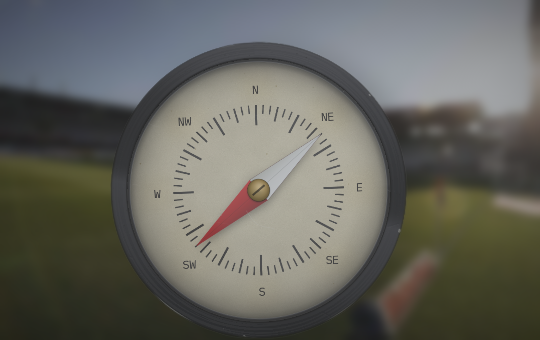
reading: ° 230
